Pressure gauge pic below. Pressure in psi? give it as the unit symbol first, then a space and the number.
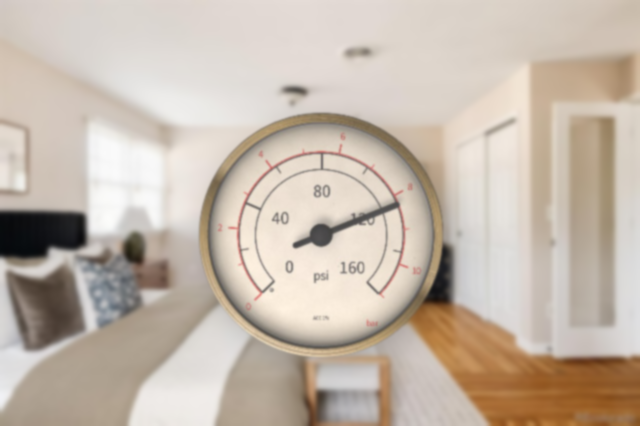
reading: psi 120
